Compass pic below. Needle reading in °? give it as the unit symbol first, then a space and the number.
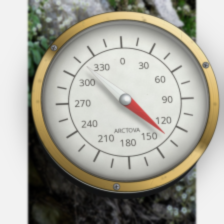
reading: ° 135
